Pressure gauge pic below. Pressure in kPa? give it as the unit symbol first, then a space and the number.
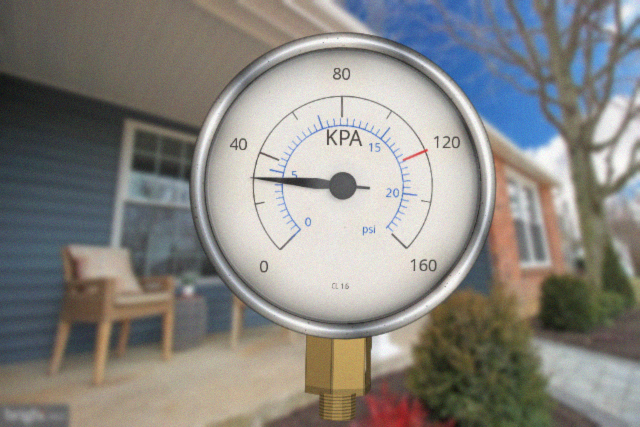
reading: kPa 30
